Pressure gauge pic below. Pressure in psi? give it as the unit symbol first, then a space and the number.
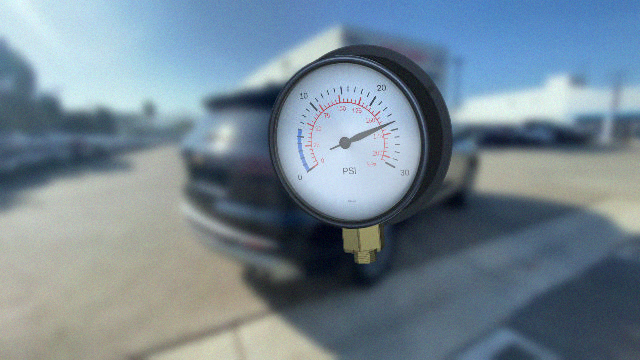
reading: psi 24
